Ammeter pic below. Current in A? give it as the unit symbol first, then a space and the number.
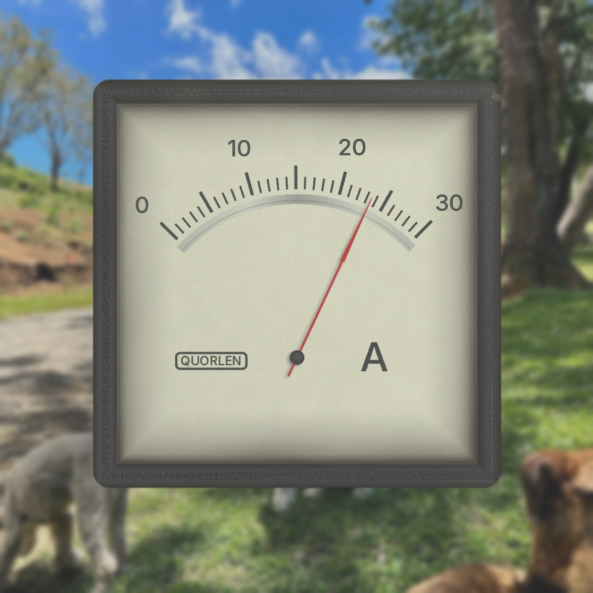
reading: A 23.5
